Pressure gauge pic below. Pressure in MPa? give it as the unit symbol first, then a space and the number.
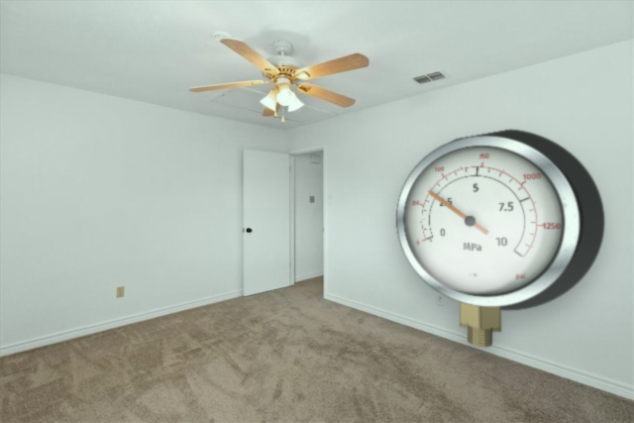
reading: MPa 2.5
